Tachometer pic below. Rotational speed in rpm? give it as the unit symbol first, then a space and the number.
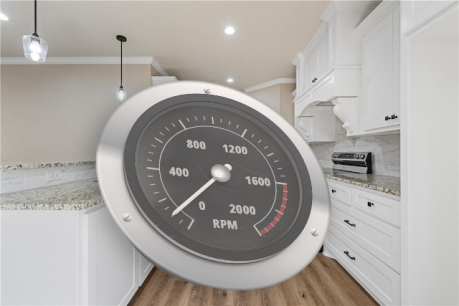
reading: rpm 100
